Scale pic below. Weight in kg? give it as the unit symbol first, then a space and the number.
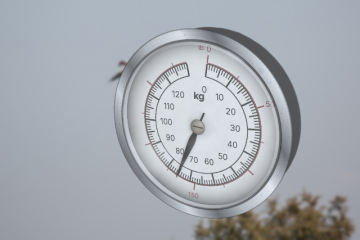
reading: kg 75
